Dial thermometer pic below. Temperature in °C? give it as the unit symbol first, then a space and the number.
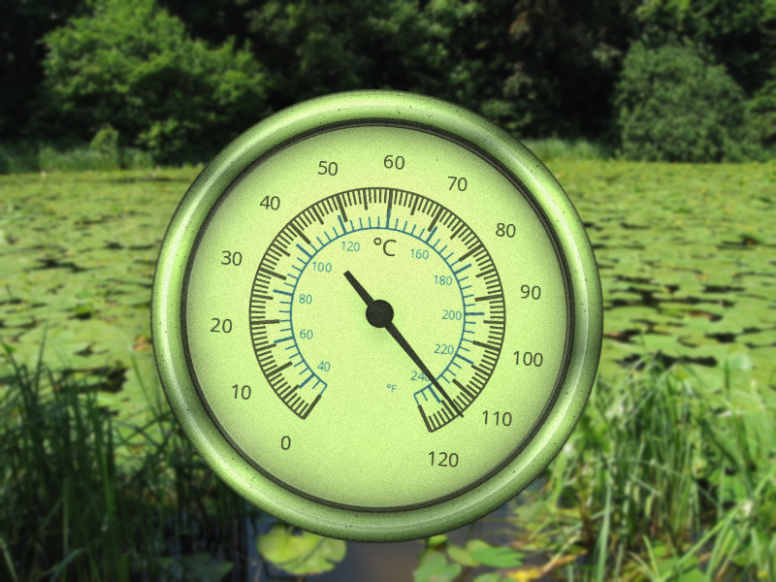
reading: °C 114
